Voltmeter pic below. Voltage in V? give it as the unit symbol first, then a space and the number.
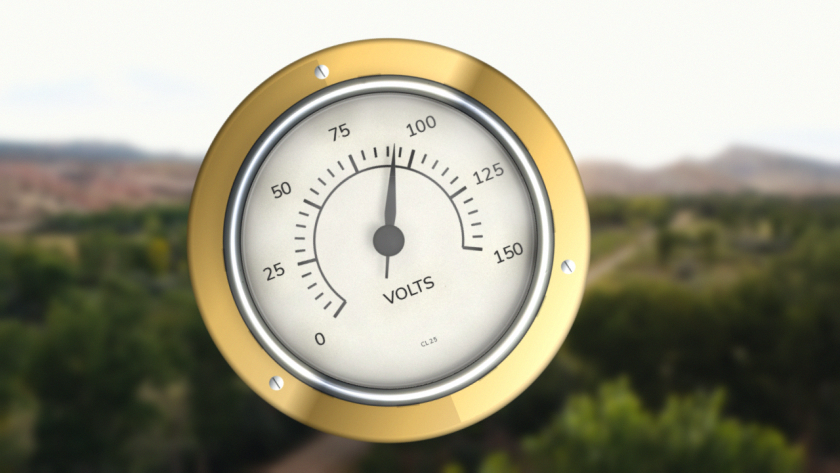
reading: V 92.5
